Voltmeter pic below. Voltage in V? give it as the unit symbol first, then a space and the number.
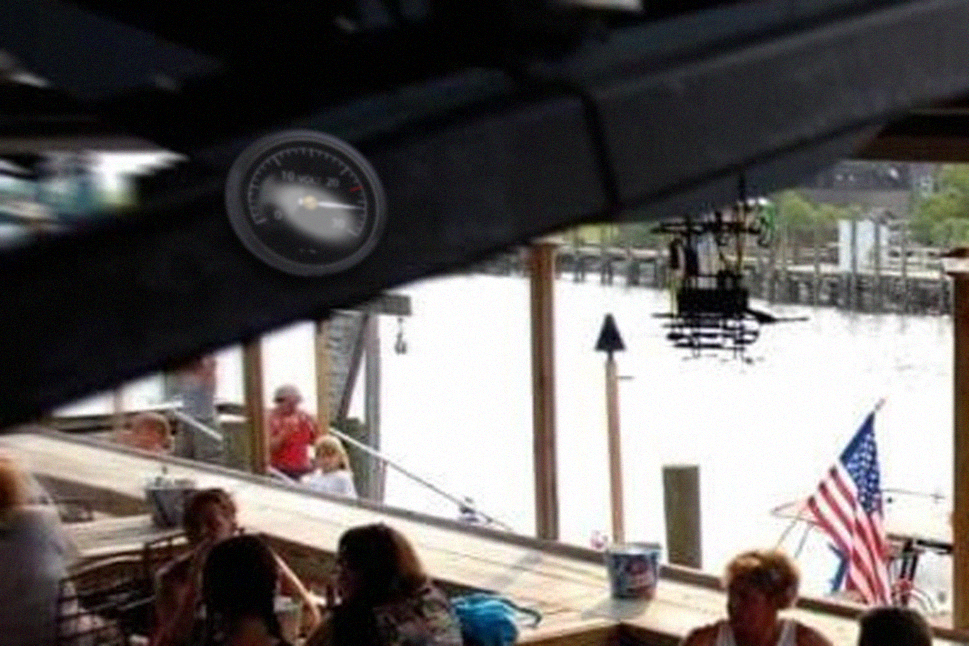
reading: V 26
